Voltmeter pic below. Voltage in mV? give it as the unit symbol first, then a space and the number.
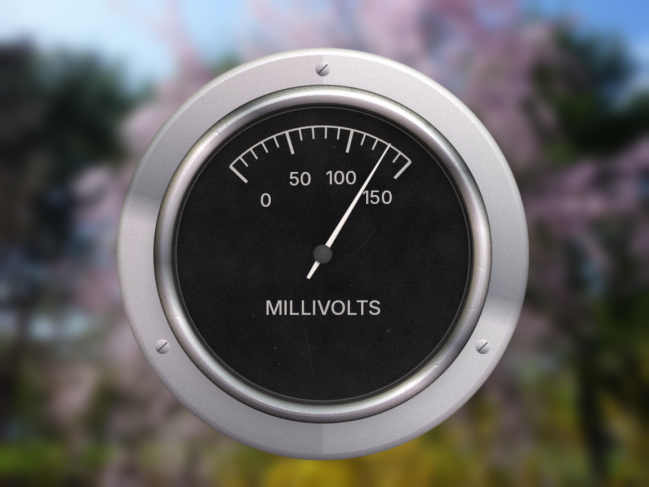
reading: mV 130
